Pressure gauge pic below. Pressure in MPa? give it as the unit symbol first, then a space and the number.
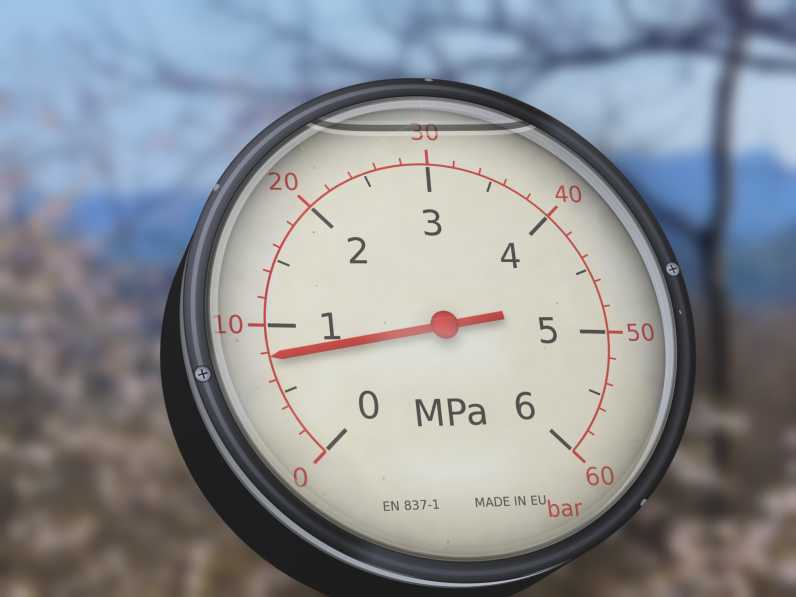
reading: MPa 0.75
